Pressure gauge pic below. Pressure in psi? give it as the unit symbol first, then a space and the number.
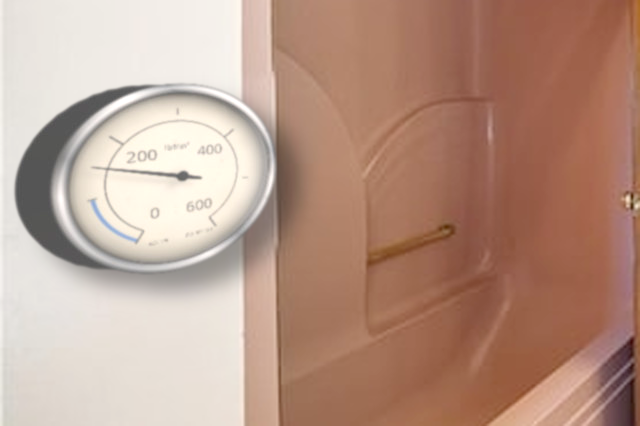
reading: psi 150
